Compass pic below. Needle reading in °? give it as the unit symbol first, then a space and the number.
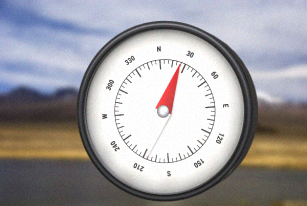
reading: ° 25
